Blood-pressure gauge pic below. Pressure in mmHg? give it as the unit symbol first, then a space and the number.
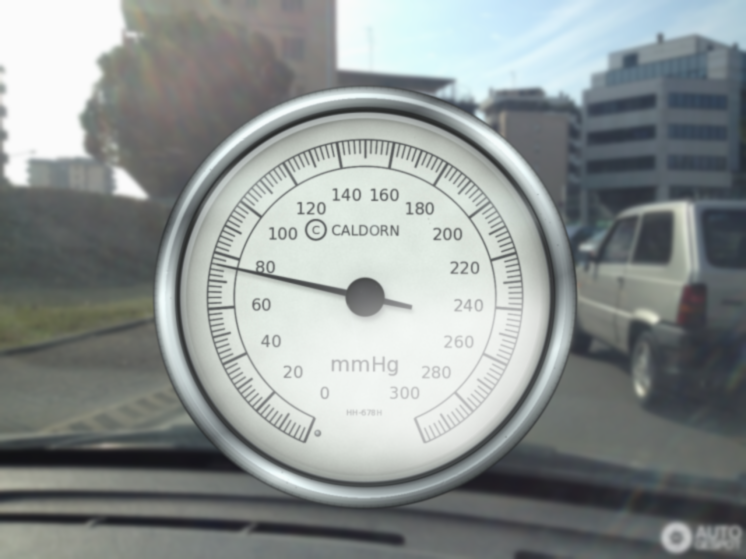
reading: mmHg 76
